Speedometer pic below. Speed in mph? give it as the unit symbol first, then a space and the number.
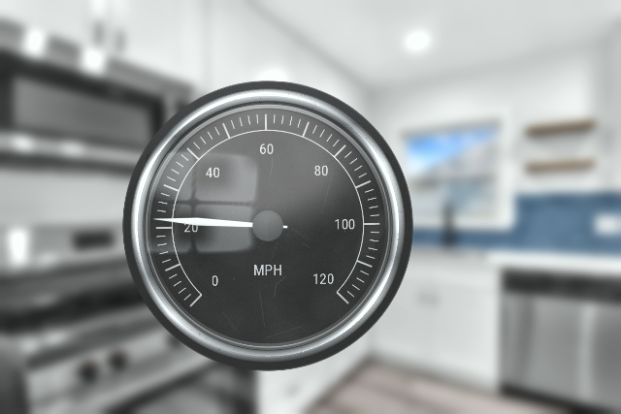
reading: mph 22
